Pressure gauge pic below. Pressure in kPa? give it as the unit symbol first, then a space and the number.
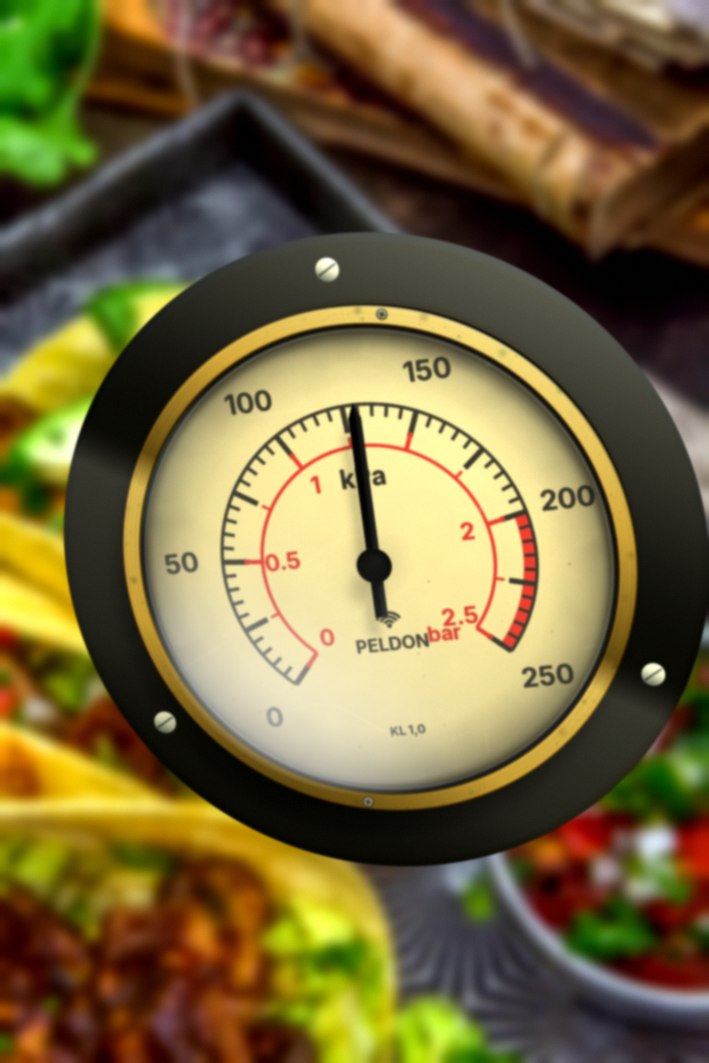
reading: kPa 130
